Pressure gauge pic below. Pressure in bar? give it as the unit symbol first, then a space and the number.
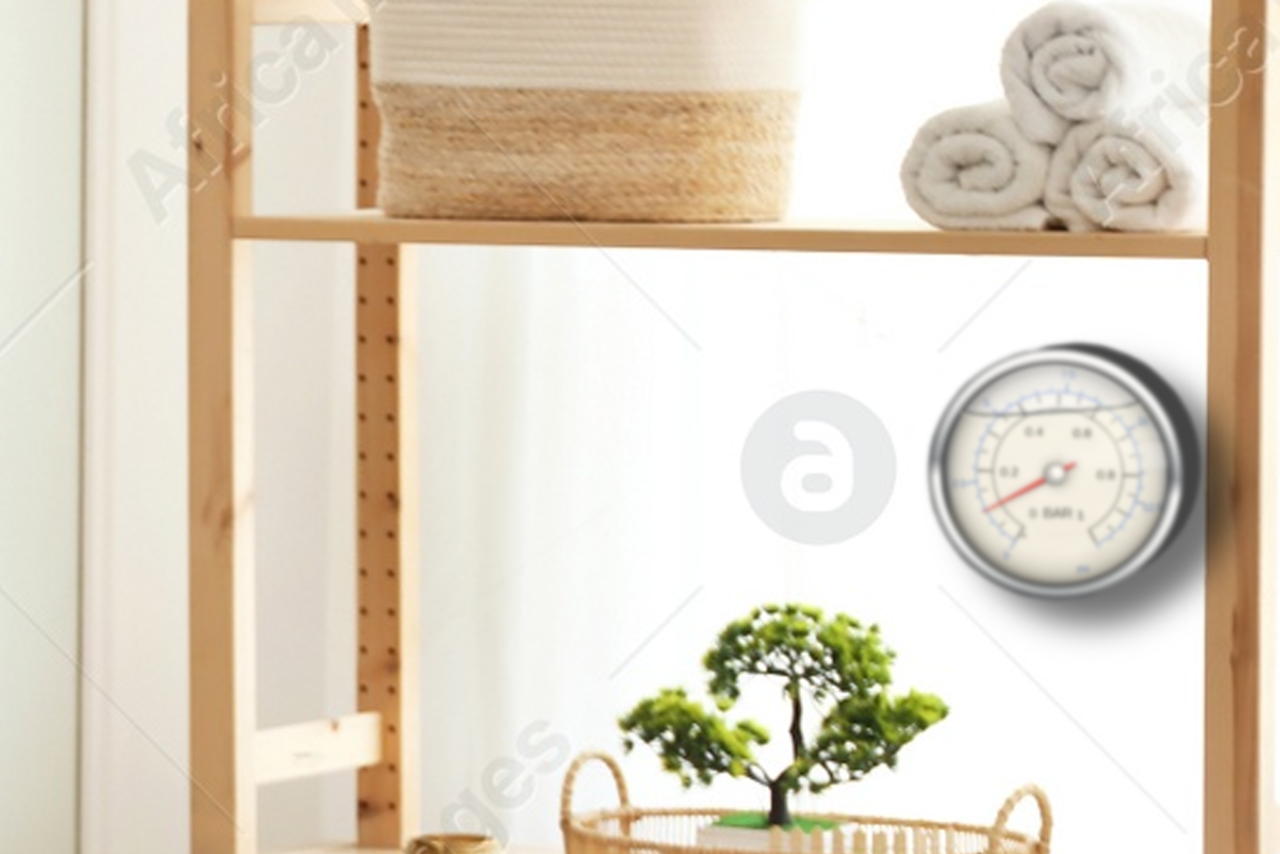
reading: bar 0.1
